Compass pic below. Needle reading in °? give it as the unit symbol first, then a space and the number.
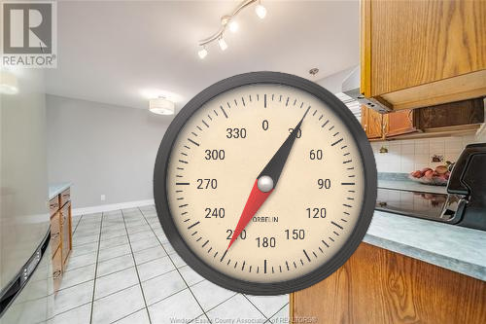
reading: ° 210
